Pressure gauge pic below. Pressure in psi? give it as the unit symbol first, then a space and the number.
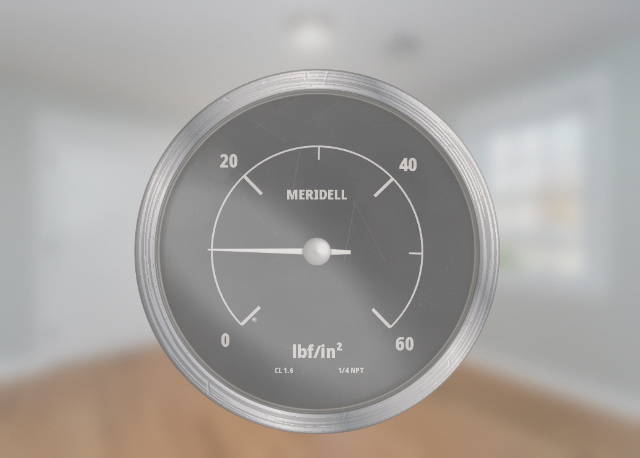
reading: psi 10
